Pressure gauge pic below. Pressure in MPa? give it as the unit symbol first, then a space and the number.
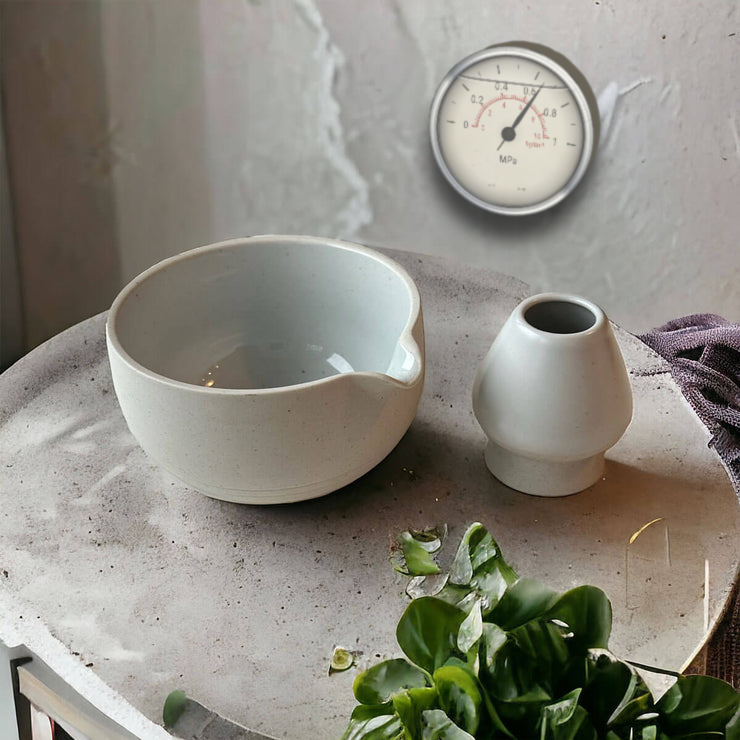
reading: MPa 0.65
